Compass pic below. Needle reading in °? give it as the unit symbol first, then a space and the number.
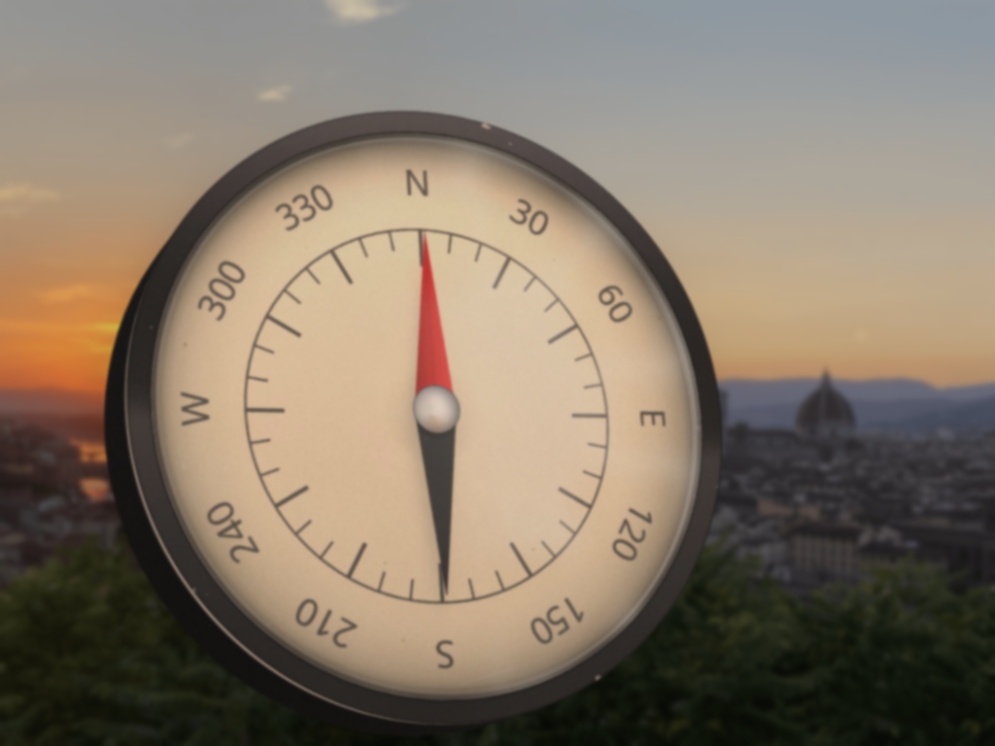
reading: ° 0
